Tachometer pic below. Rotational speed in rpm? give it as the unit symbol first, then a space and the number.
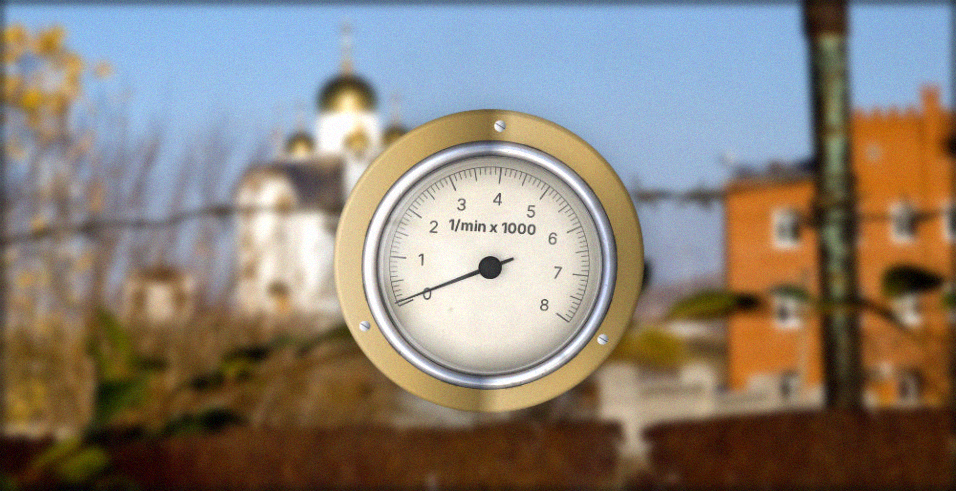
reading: rpm 100
